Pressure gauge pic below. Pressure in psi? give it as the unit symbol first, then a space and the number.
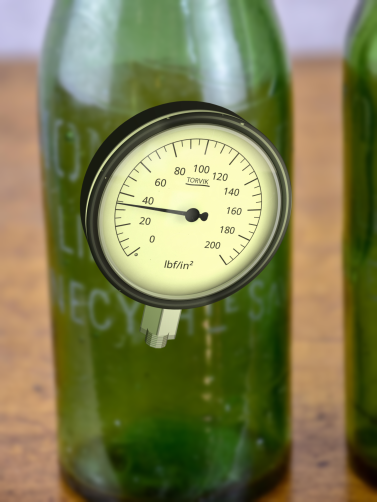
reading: psi 35
